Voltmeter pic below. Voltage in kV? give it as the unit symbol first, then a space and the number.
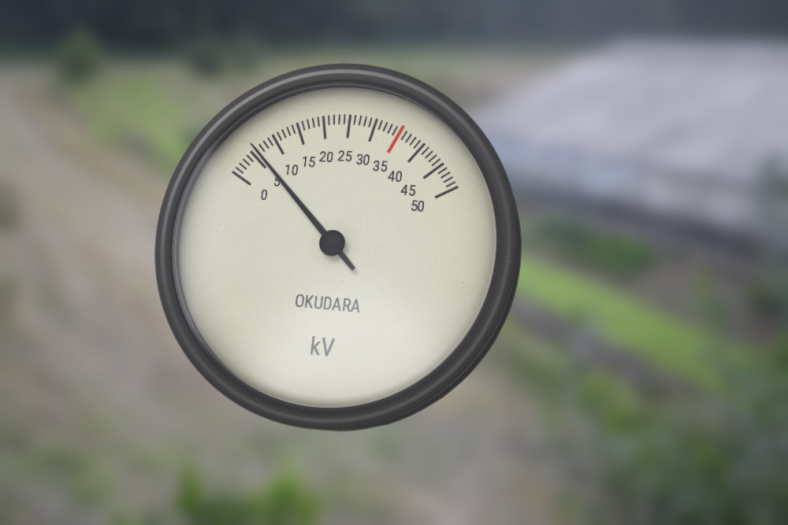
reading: kV 6
